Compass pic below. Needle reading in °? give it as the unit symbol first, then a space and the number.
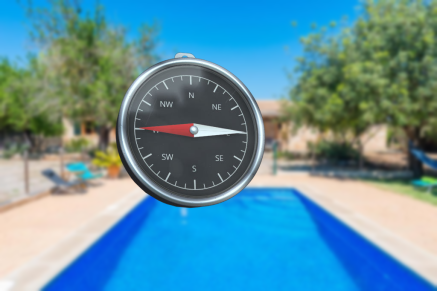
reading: ° 270
